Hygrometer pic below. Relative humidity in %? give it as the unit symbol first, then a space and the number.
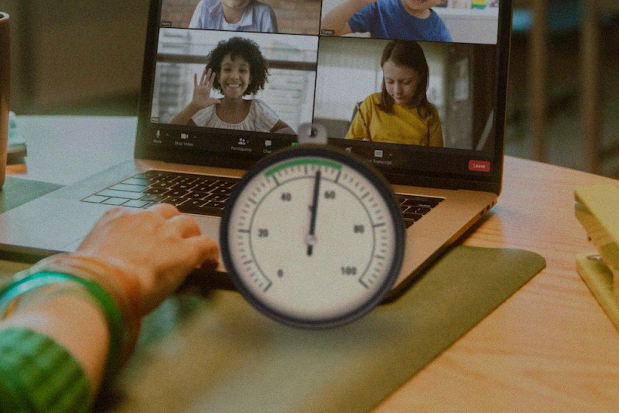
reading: % 54
